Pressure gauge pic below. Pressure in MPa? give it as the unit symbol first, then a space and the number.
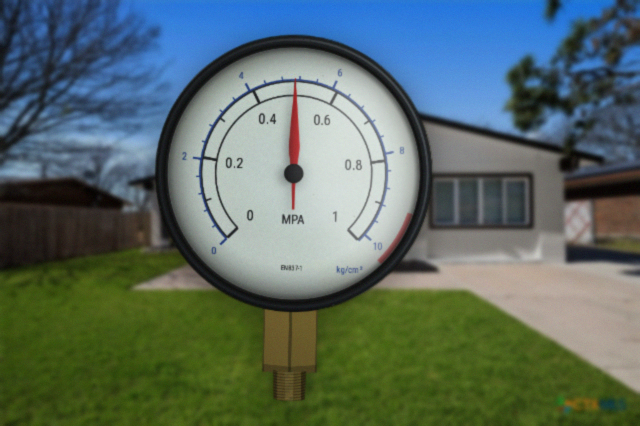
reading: MPa 0.5
